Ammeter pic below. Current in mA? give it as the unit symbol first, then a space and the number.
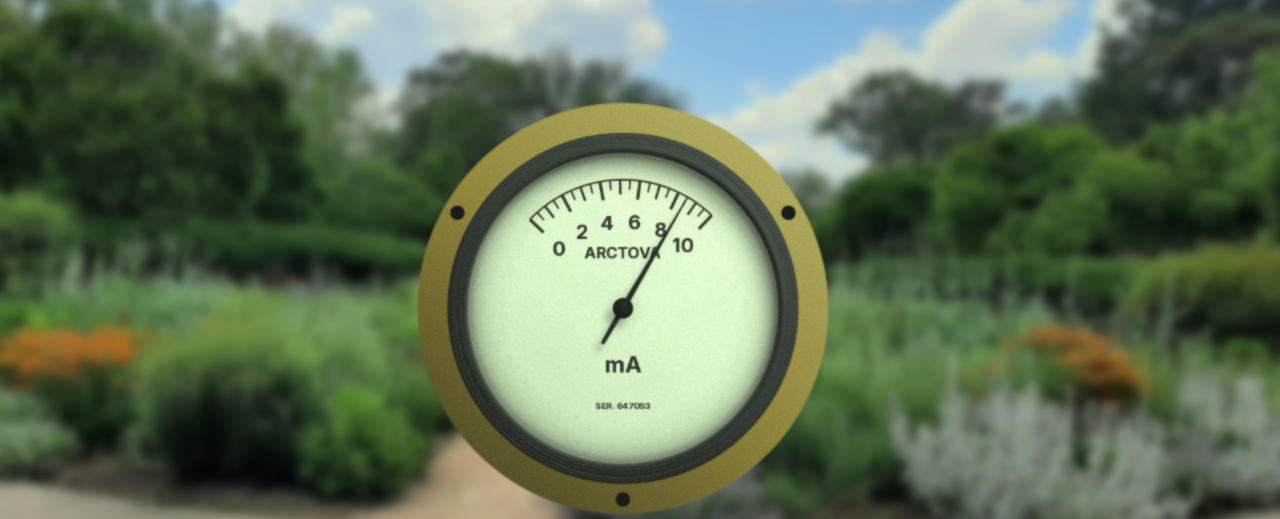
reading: mA 8.5
